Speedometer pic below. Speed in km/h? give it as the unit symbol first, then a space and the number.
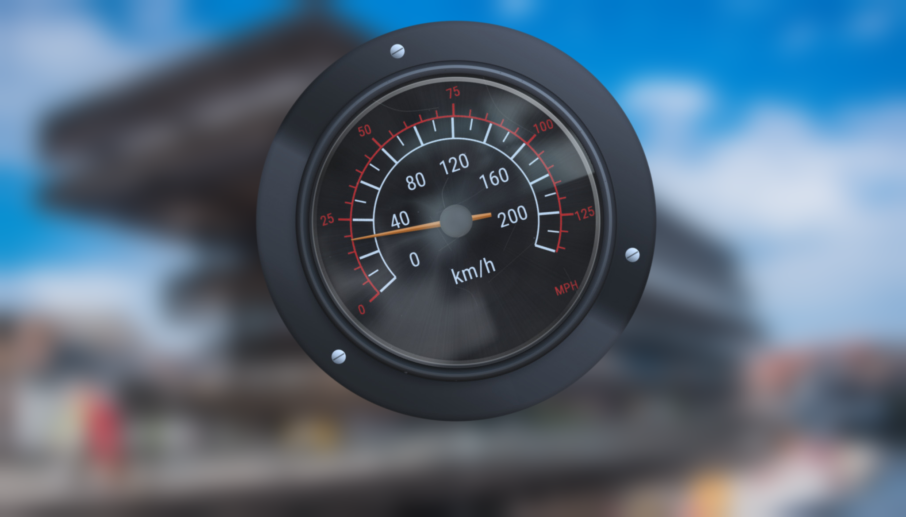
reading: km/h 30
